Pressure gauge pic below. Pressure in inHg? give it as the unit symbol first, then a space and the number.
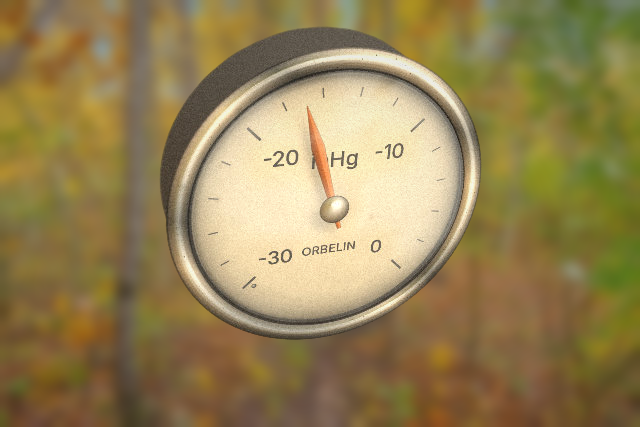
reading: inHg -17
